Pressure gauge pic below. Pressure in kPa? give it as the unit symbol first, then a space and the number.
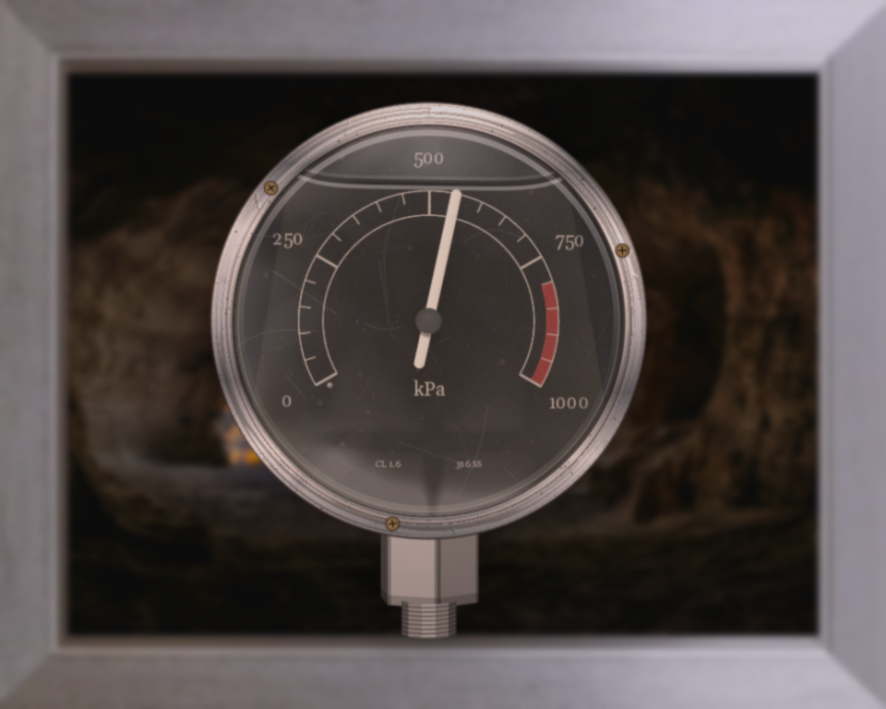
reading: kPa 550
